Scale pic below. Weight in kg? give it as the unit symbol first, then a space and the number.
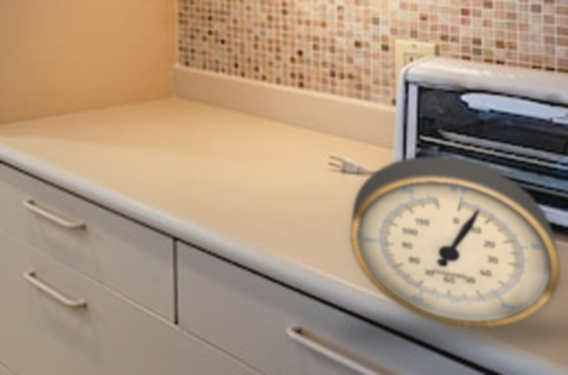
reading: kg 5
